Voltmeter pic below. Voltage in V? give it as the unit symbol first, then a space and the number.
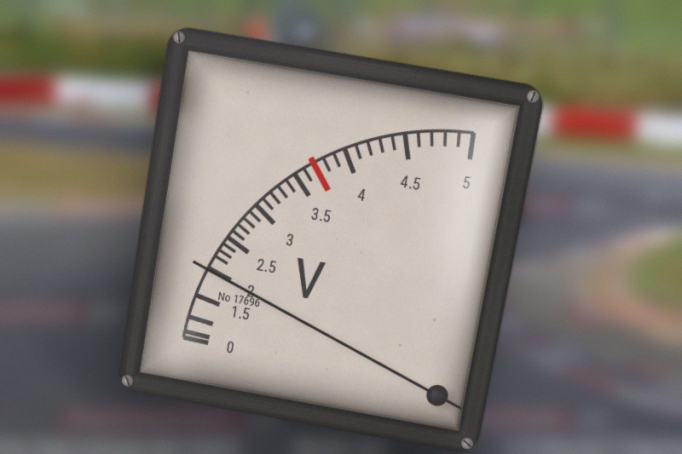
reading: V 2
